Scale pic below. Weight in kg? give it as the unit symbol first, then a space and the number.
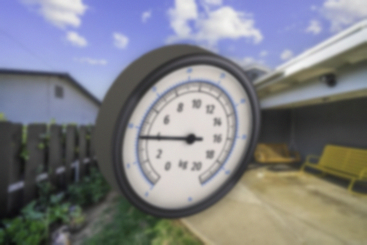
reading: kg 4
